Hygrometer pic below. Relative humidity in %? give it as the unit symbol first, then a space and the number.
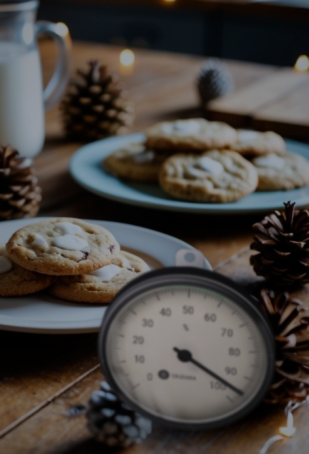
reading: % 95
